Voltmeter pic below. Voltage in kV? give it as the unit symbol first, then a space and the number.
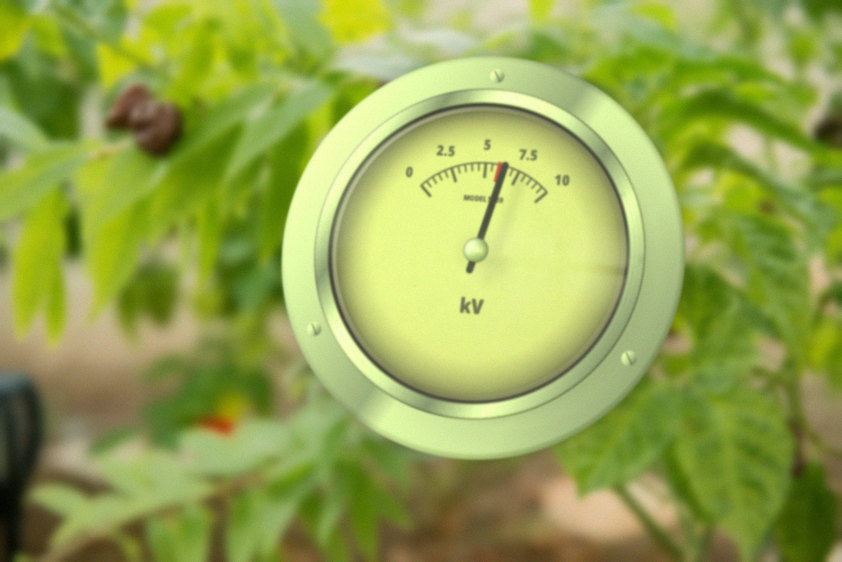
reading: kV 6.5
